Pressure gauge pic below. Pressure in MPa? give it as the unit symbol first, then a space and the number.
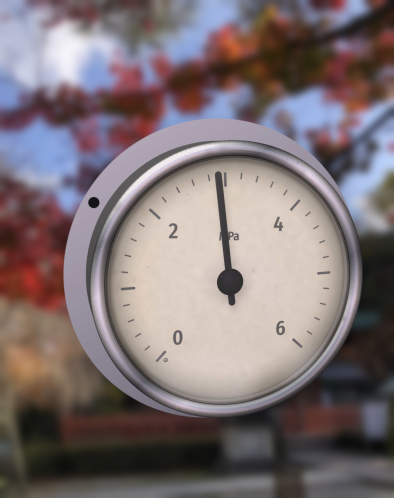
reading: MPa 2.9
